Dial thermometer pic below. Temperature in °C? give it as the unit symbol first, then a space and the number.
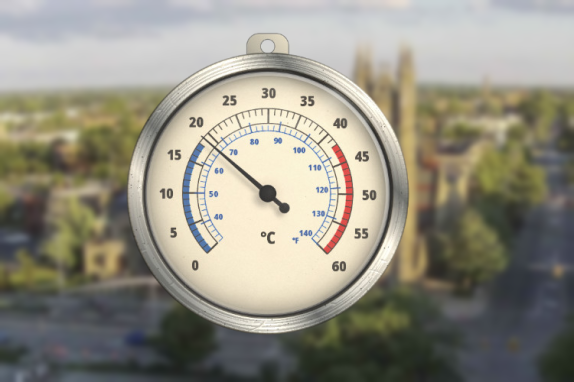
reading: °C 19
